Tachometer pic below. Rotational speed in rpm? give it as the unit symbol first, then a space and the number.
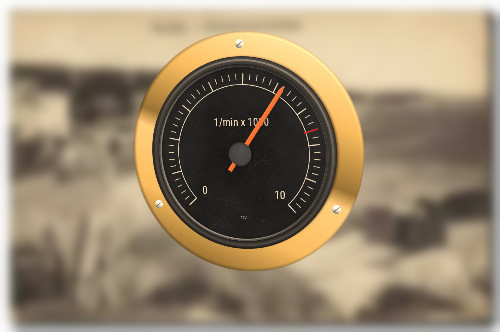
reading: rpm 6200
